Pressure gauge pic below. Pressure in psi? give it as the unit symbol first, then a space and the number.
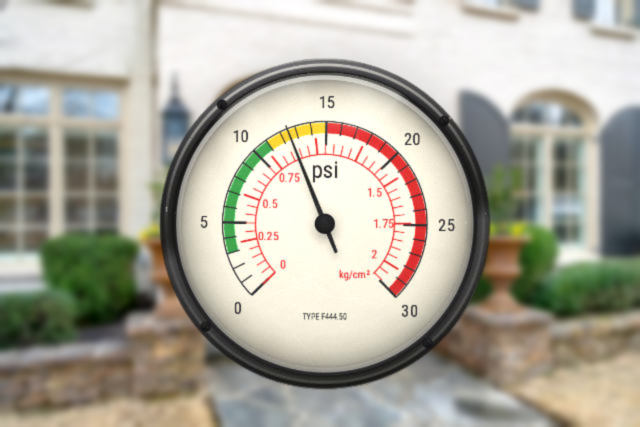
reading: psi 12.5
